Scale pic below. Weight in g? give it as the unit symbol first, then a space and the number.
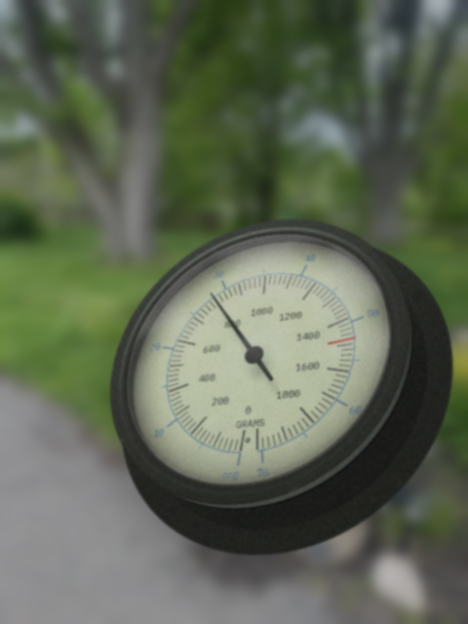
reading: g 800
